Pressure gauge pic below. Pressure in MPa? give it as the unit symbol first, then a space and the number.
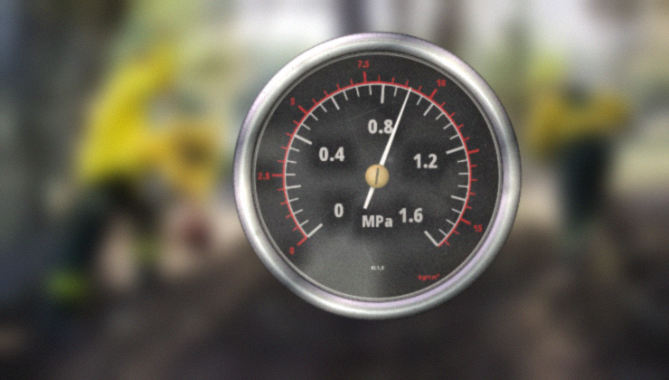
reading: MPa 0.9
